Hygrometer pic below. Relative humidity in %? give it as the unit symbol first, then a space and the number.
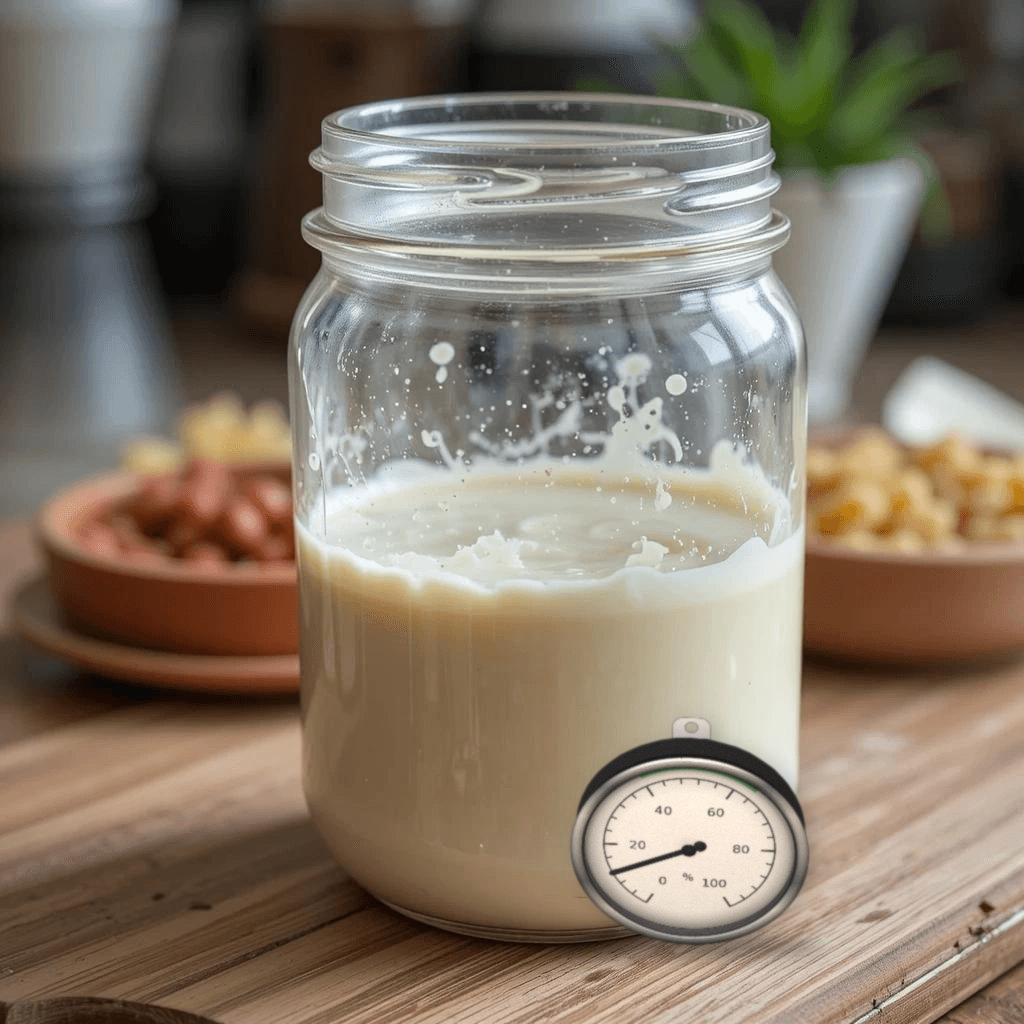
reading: % 12
